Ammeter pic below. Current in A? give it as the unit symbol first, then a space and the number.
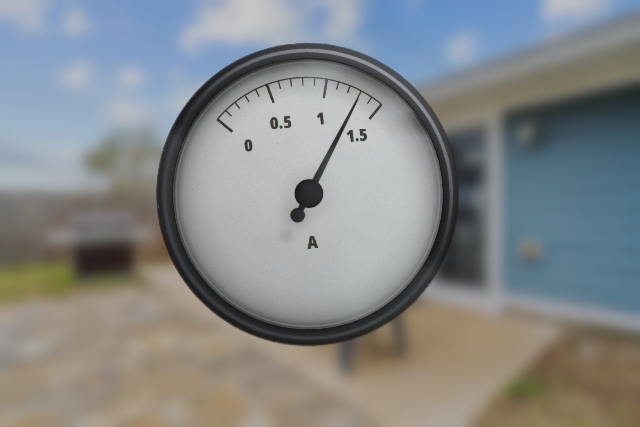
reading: A 1.3
